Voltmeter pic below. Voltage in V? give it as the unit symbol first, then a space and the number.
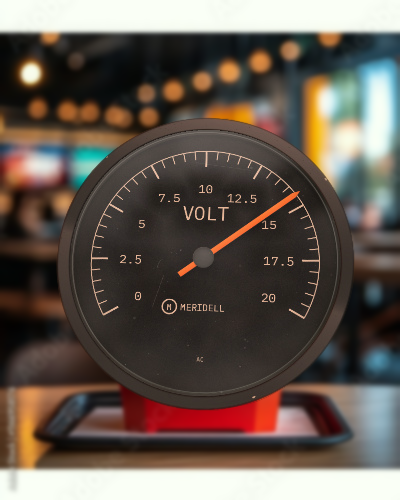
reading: V 14.5
